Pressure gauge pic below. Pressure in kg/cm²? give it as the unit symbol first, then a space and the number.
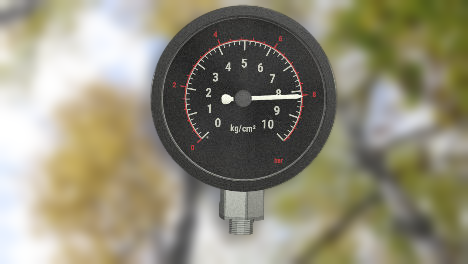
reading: kg/cm² 8.2
